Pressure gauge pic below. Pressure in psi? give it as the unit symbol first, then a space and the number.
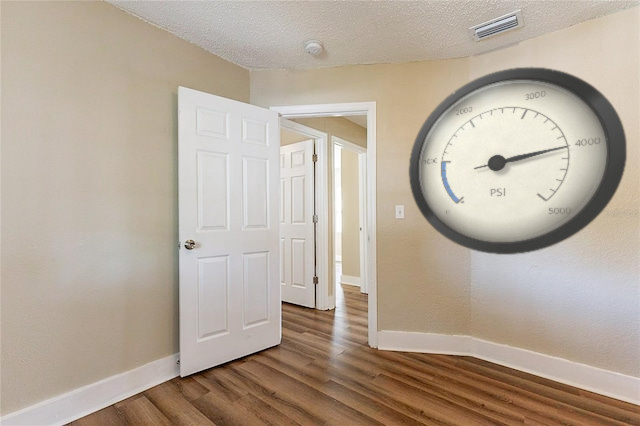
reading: psi 4000
